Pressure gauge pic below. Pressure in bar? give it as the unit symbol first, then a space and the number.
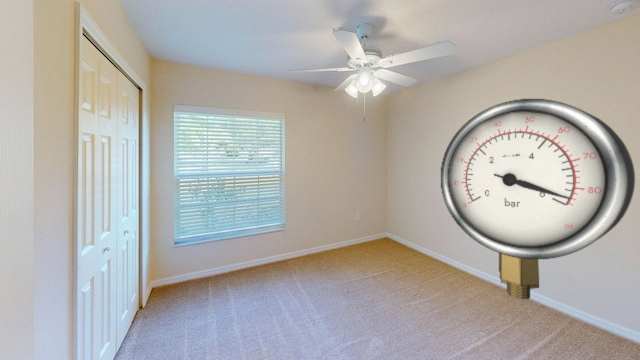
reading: bar 5.8
